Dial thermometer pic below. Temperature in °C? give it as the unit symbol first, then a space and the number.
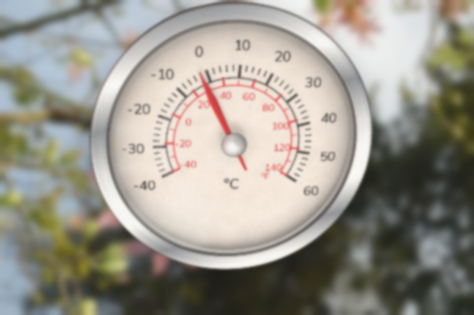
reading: °C -2
